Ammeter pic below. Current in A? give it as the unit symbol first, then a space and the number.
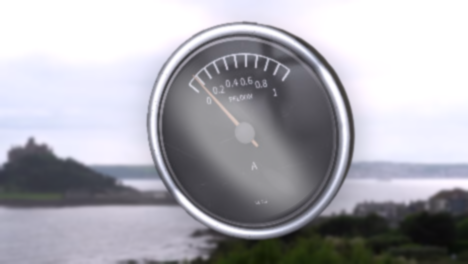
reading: A 0.1
